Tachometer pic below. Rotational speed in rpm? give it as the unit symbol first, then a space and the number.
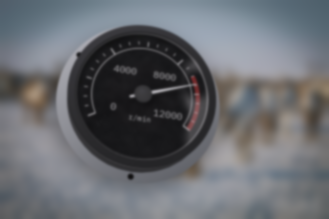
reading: rpm 9500
